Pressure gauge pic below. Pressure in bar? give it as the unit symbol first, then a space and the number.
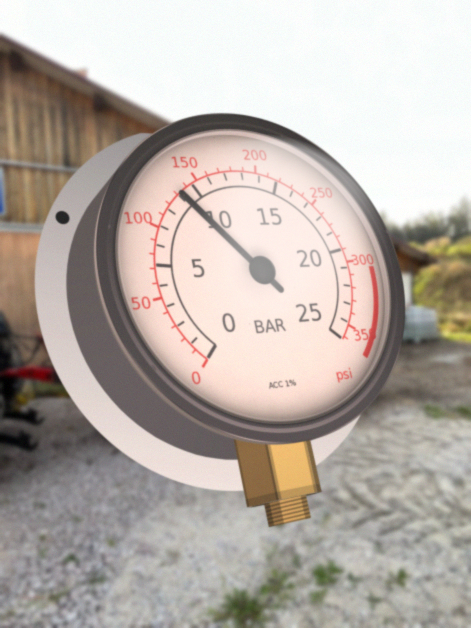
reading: bar 9
